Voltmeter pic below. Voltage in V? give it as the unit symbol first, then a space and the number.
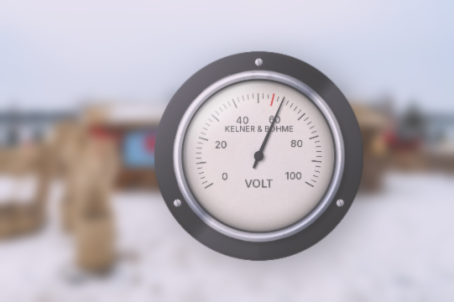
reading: V 60
